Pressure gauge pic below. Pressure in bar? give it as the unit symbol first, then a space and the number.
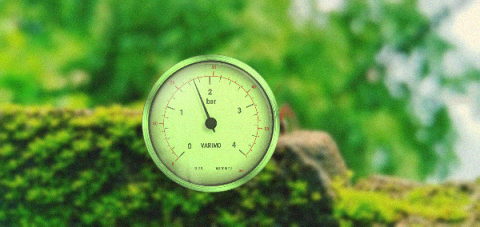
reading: bar 1.7
